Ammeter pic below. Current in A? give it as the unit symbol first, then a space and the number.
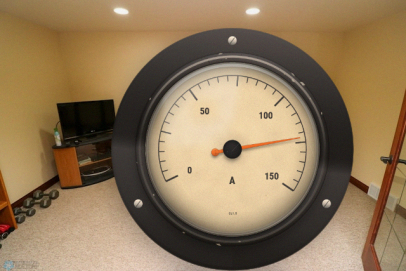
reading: A 122.5
